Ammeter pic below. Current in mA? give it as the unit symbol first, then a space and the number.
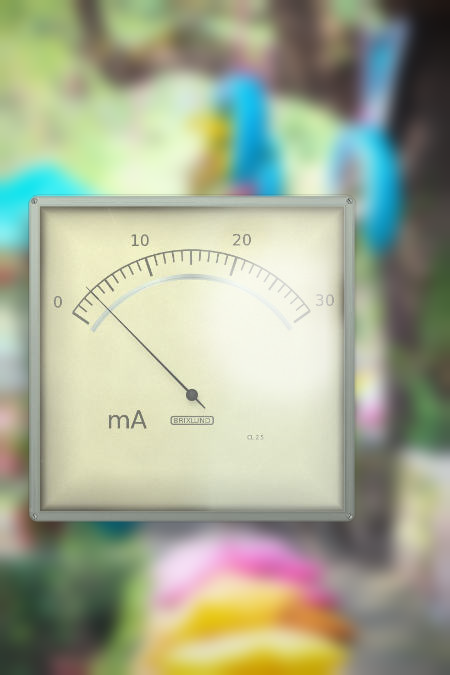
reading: mA 3
